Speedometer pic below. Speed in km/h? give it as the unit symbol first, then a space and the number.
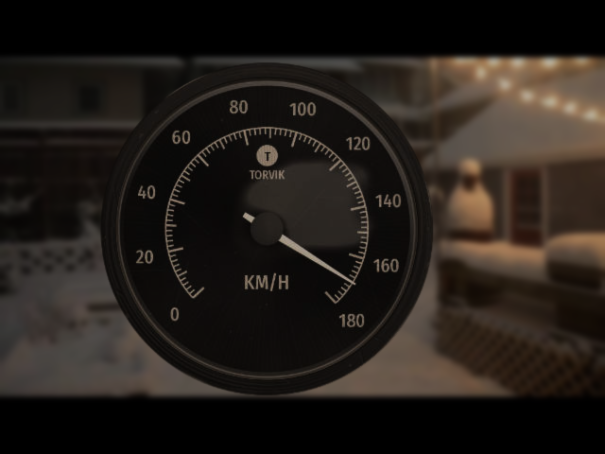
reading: km/h 170
